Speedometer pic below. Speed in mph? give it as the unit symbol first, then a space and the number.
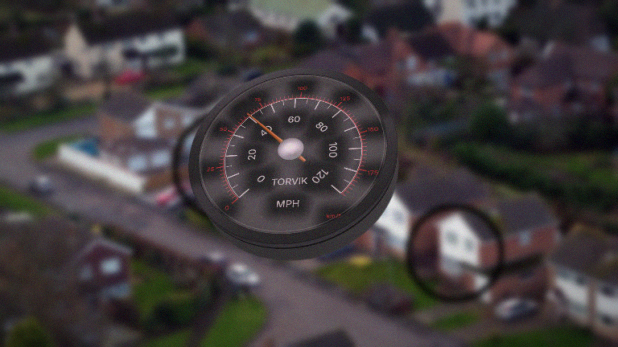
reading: mph 40
